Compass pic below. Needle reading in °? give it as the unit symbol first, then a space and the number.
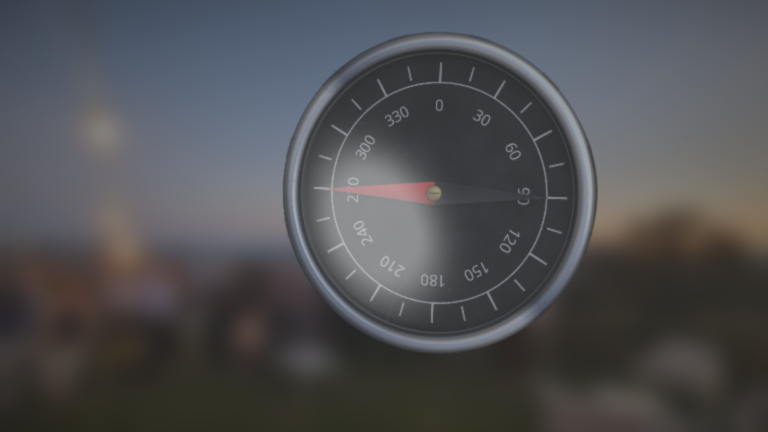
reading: ° 270
